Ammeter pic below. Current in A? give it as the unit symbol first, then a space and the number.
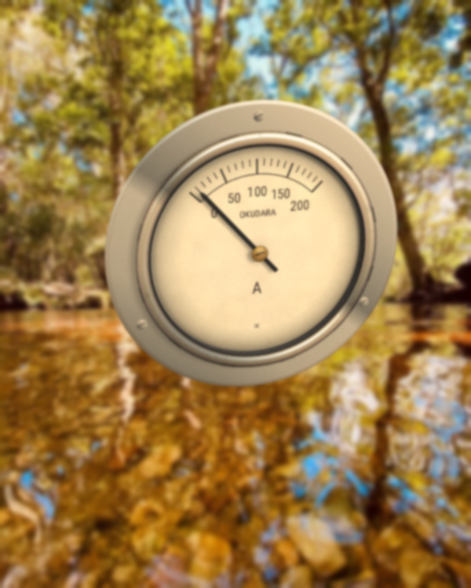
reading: A 10
